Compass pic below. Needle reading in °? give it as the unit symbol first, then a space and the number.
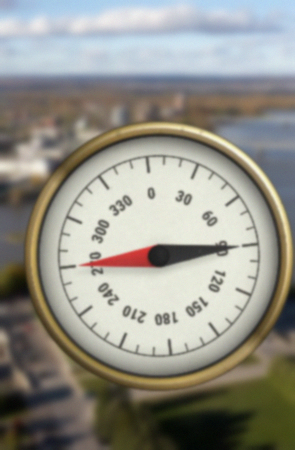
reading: ° 270
